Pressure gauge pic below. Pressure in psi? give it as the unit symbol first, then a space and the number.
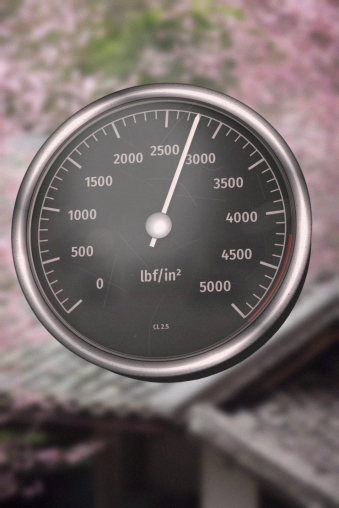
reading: psi 2800
